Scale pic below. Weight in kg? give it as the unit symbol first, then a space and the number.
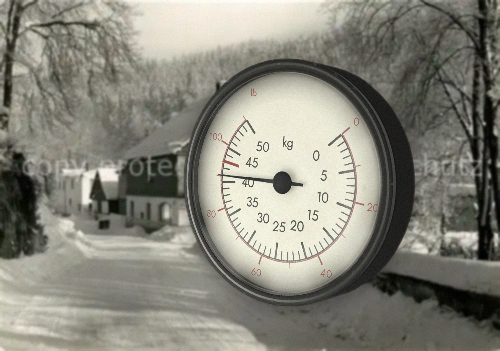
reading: kg 41
